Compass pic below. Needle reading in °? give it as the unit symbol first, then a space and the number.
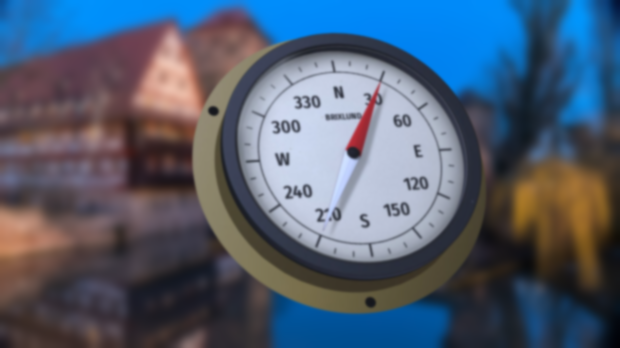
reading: ° 30
